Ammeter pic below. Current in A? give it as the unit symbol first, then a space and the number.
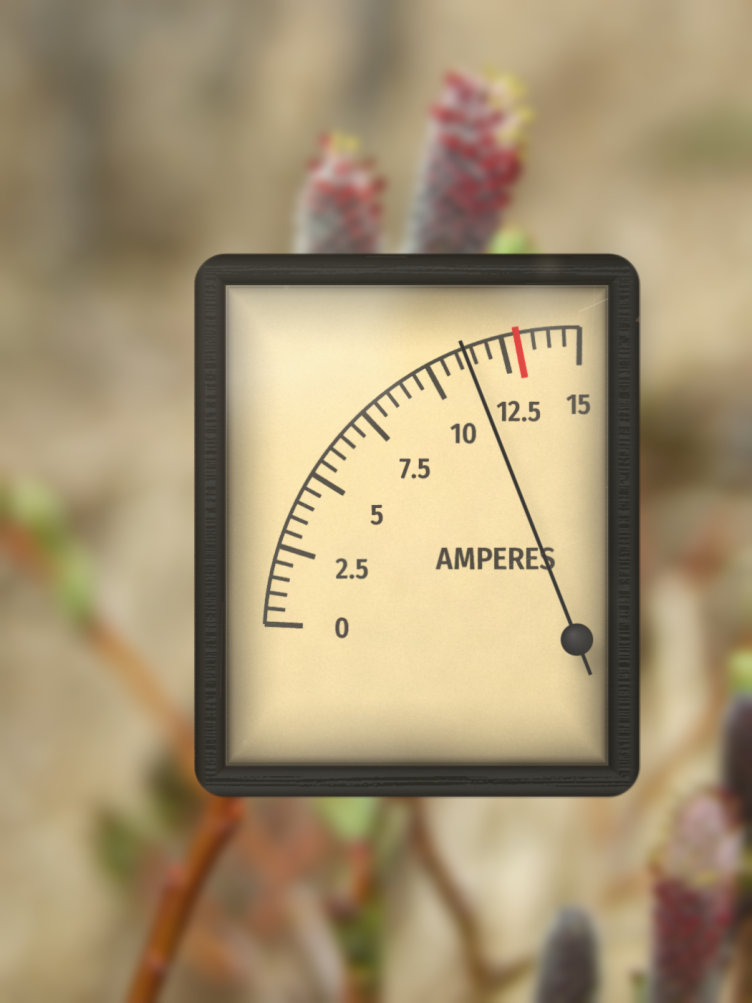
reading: A 11.25
